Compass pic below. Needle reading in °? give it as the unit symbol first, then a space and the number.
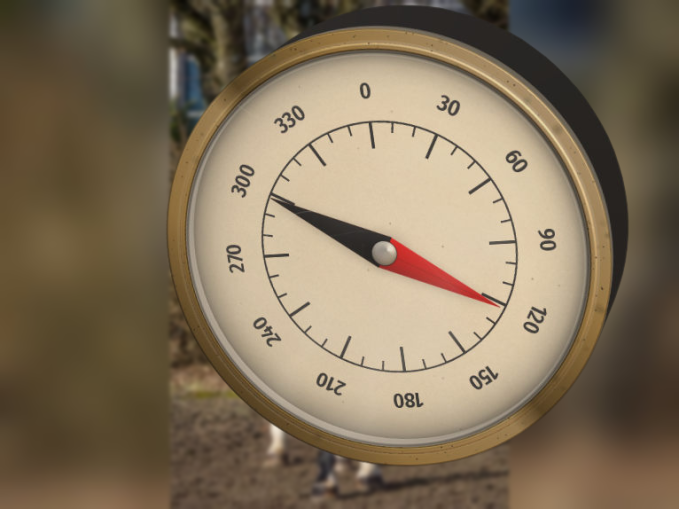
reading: ° 120
